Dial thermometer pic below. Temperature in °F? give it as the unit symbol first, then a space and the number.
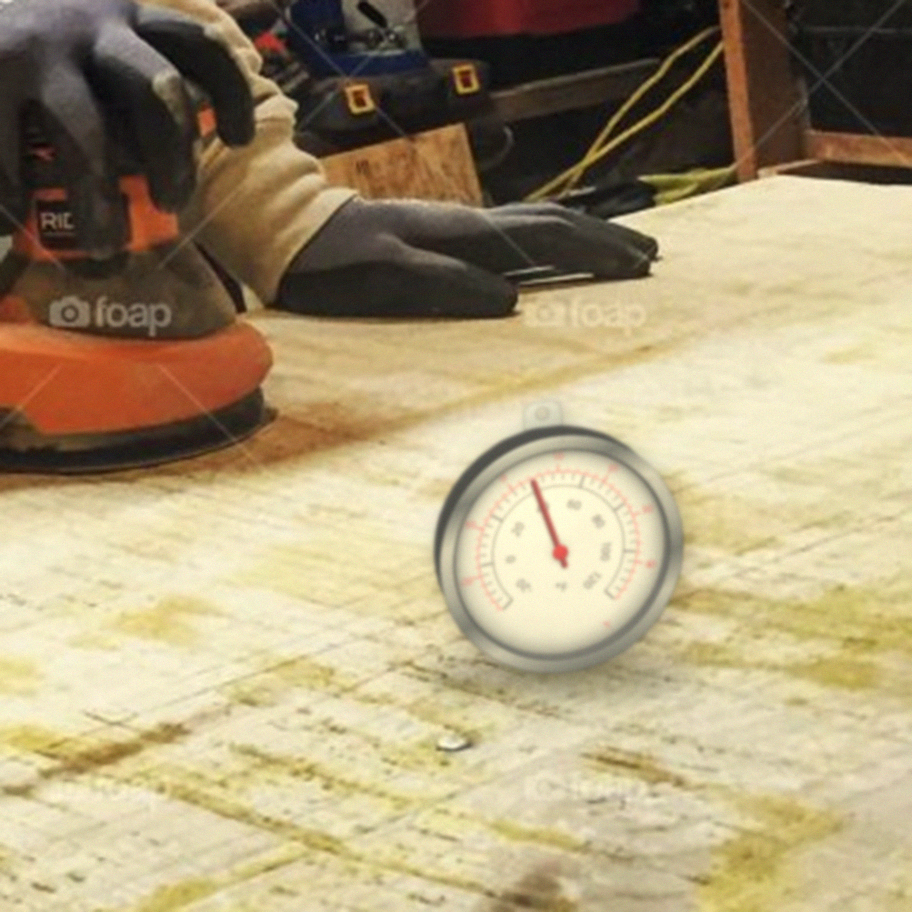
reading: °F 40
